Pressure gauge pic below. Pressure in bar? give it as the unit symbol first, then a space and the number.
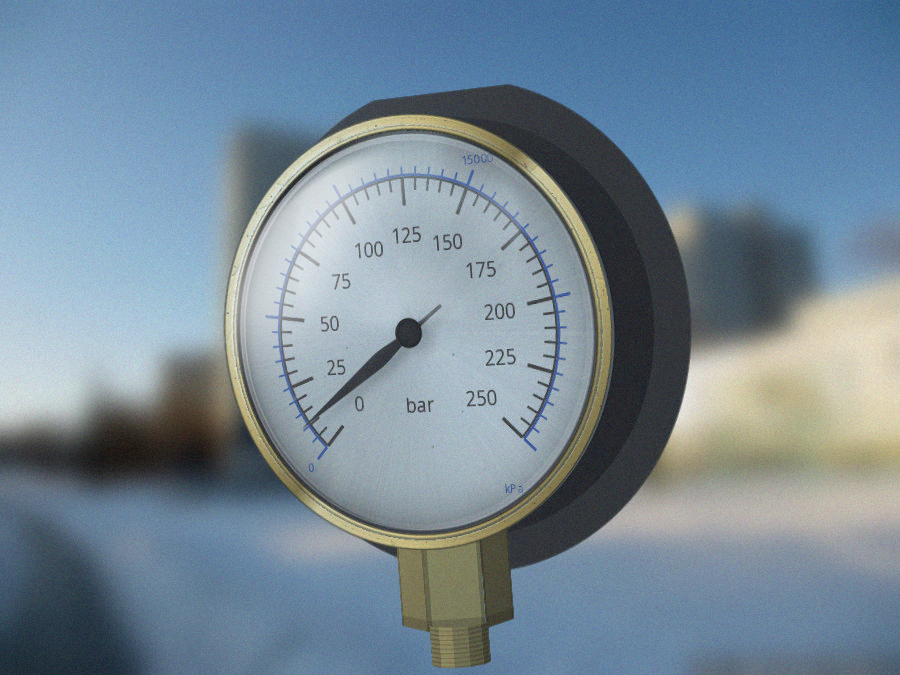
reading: bar 10
